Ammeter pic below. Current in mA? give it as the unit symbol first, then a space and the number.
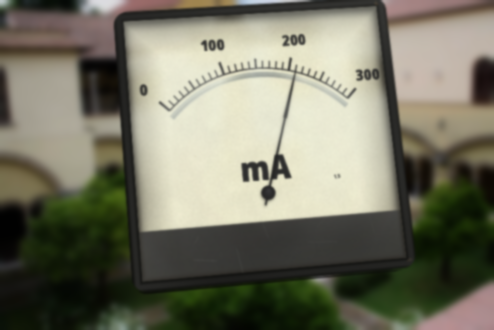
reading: mA 210
